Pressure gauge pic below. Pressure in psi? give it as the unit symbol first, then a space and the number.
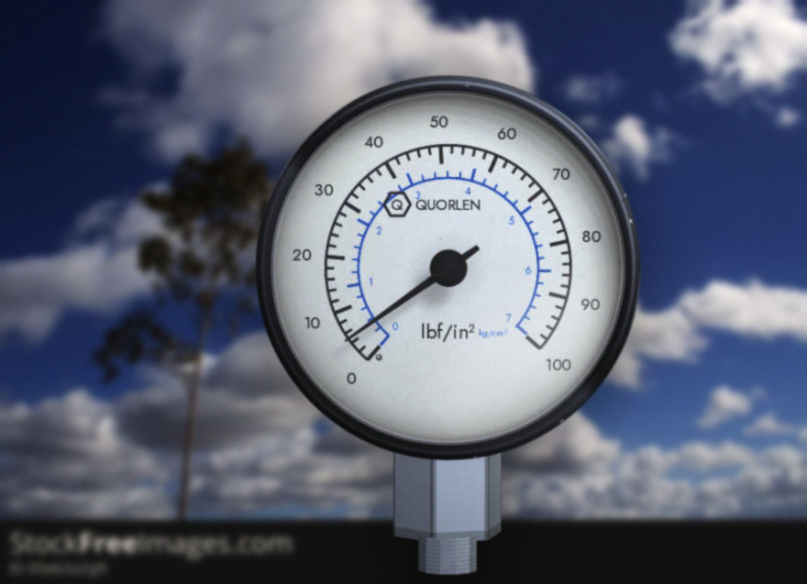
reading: psi 5
